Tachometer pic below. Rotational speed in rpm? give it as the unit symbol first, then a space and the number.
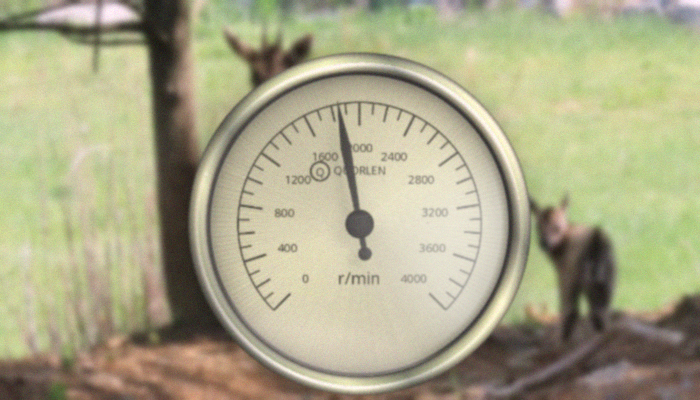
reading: rpm 1850
